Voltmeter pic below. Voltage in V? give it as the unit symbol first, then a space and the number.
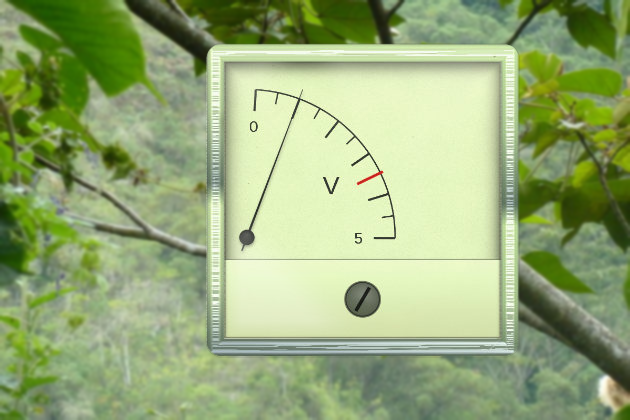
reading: V 1
